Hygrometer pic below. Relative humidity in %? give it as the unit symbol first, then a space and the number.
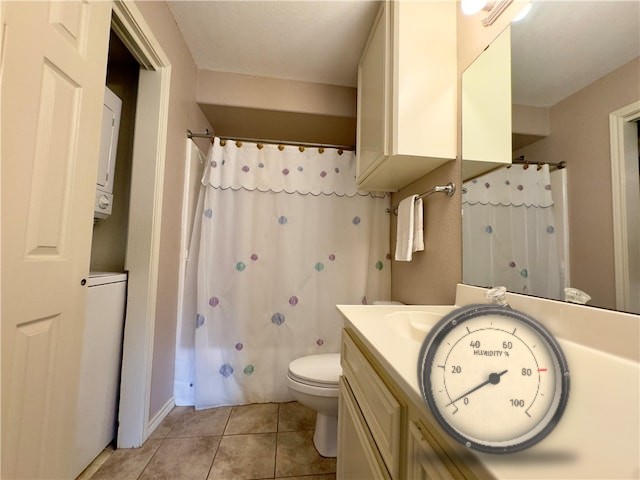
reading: % 5
